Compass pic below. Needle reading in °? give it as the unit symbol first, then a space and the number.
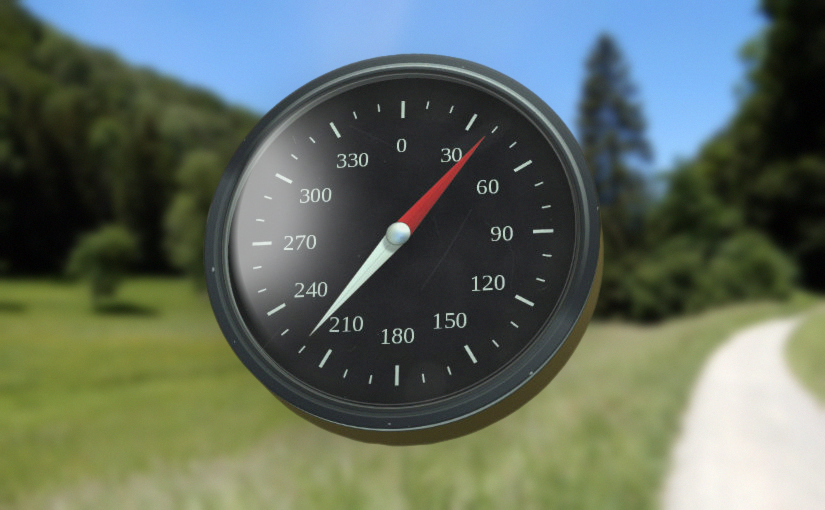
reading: ° 40
